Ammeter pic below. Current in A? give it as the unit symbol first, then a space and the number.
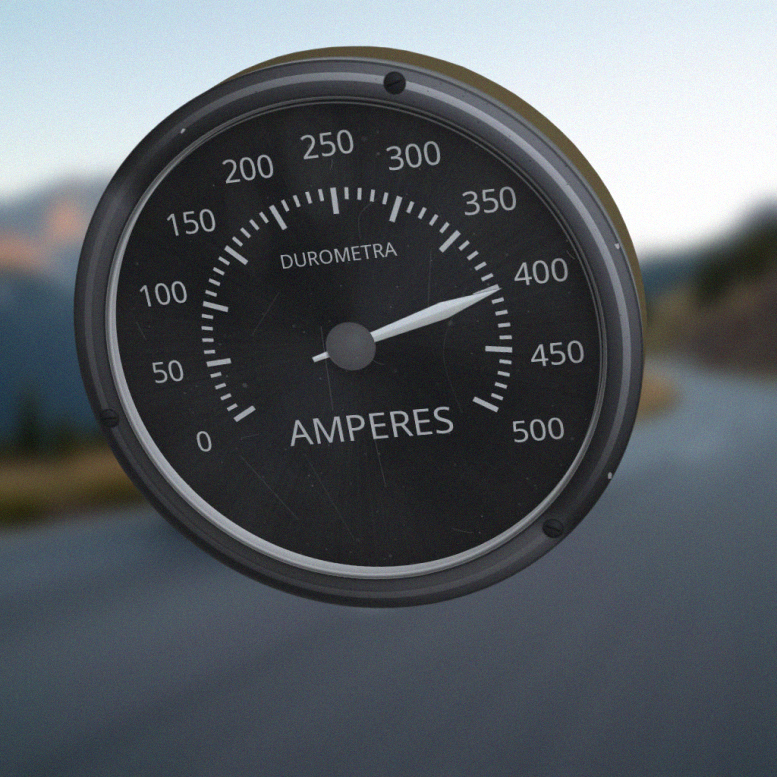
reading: A 400
